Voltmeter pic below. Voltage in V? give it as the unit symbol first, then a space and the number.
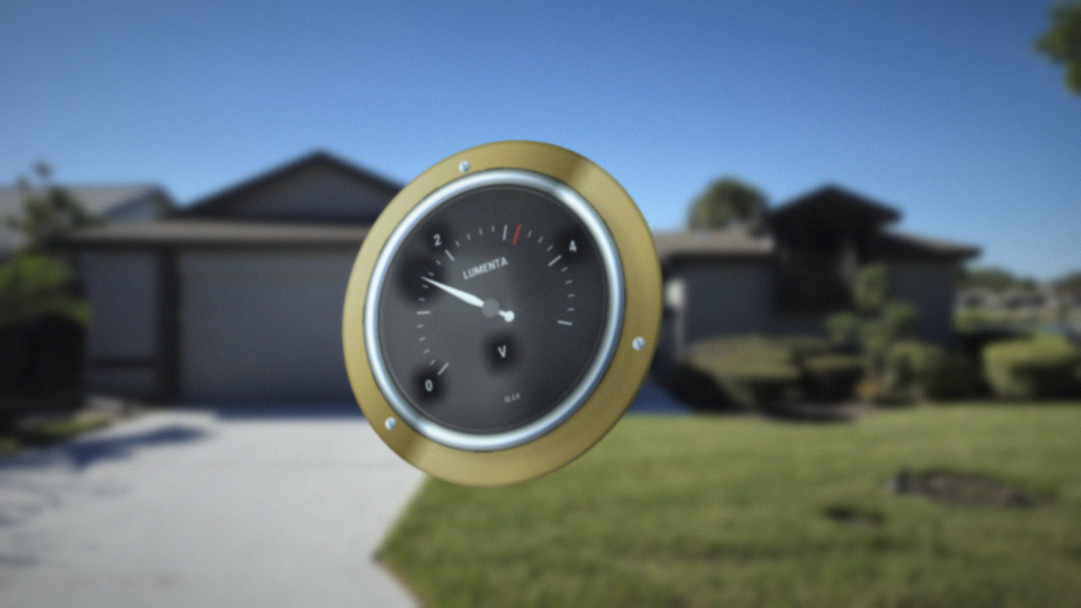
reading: V 1.5
